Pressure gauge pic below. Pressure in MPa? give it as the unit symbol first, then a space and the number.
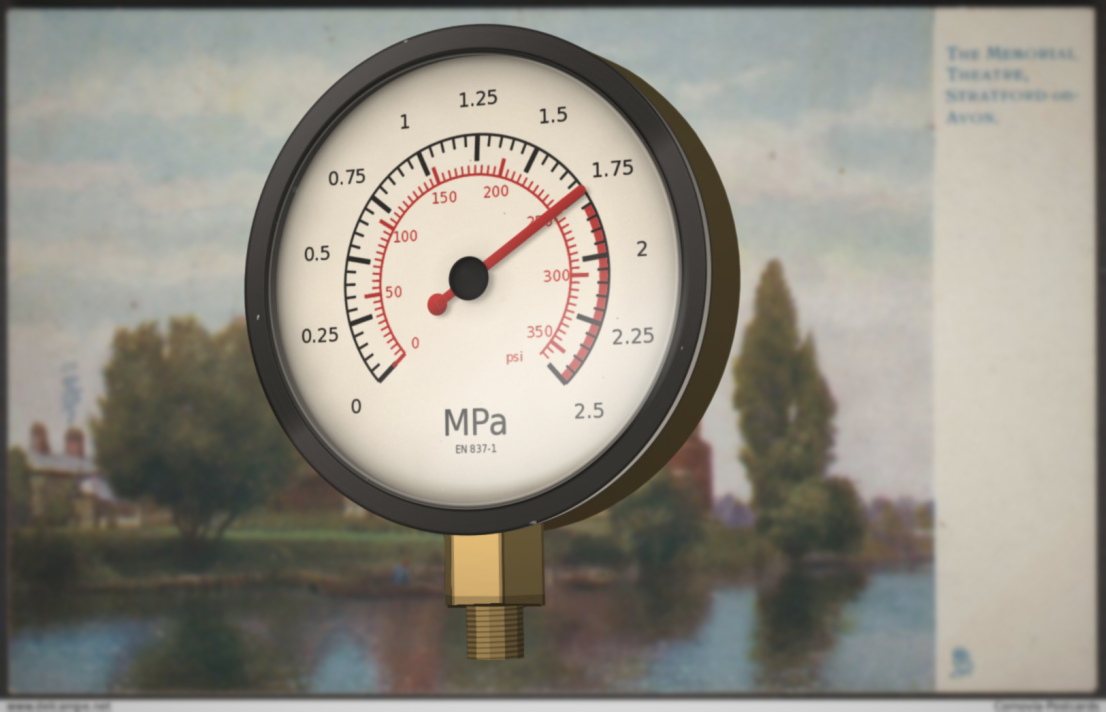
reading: MPa 1.75
